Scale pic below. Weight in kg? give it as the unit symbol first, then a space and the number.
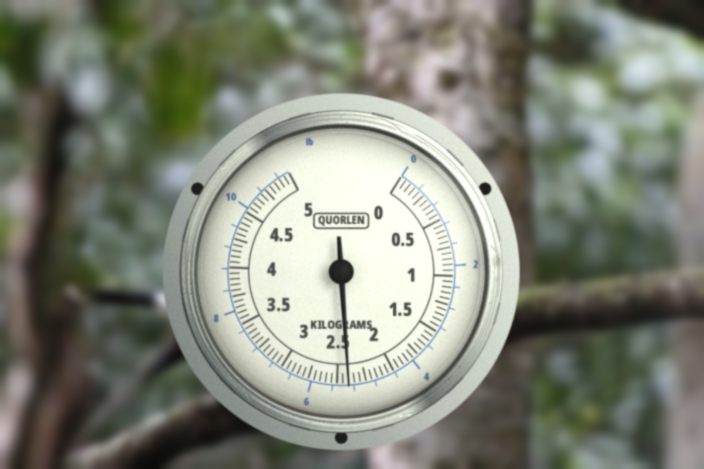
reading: kg 2.4
